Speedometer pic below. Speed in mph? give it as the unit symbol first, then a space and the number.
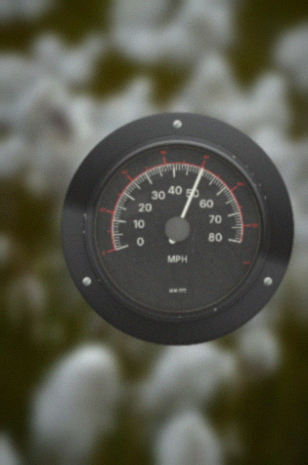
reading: mph 50
